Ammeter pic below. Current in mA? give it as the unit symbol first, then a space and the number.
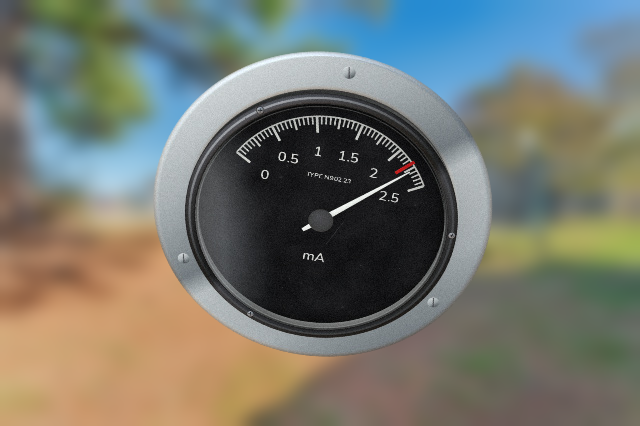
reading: mA 2.25
